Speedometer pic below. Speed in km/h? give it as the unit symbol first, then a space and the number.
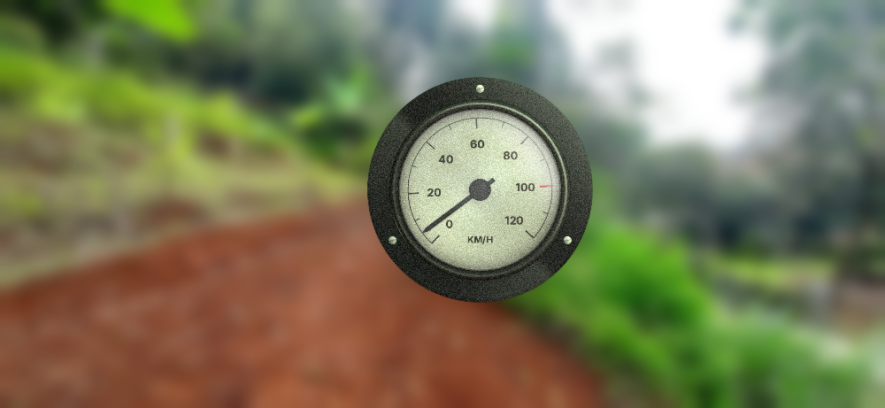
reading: km/h 5
